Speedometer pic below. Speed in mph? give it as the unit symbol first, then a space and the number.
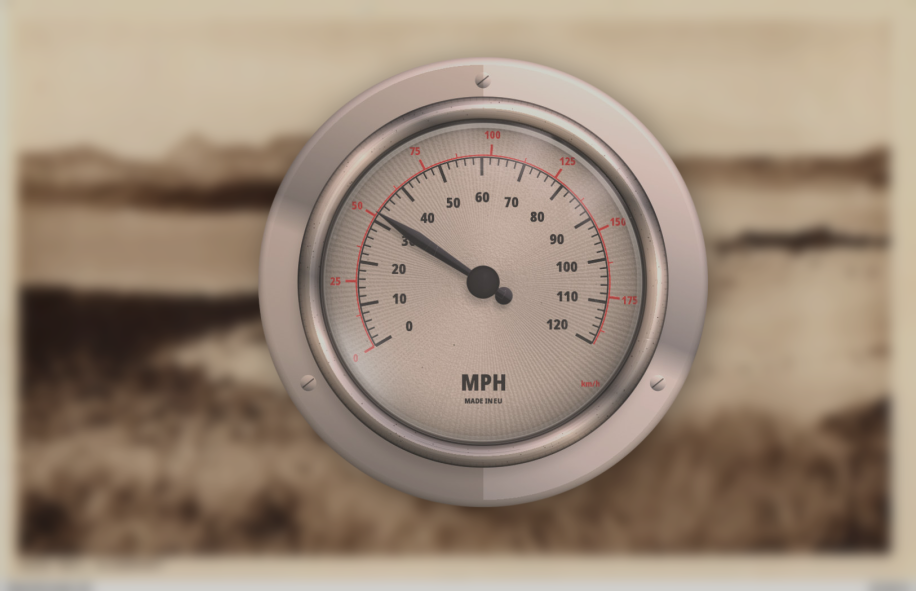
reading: mph 32
